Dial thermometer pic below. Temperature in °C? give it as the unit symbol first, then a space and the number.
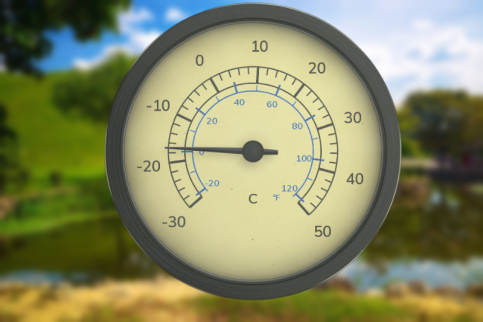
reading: °C -17
